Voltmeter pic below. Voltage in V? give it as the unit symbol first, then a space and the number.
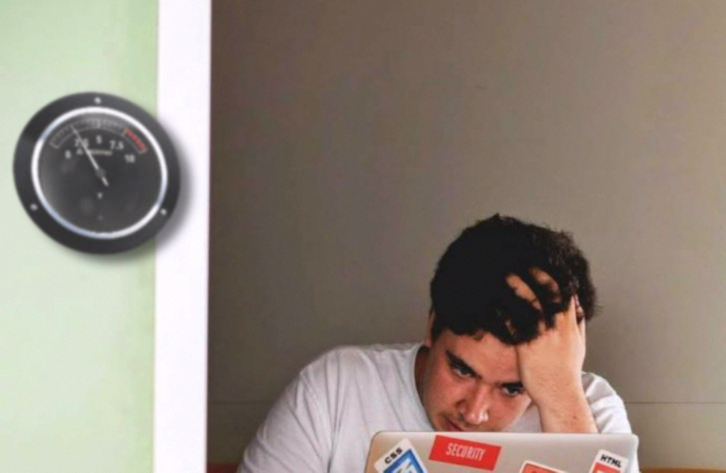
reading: V 2.5
